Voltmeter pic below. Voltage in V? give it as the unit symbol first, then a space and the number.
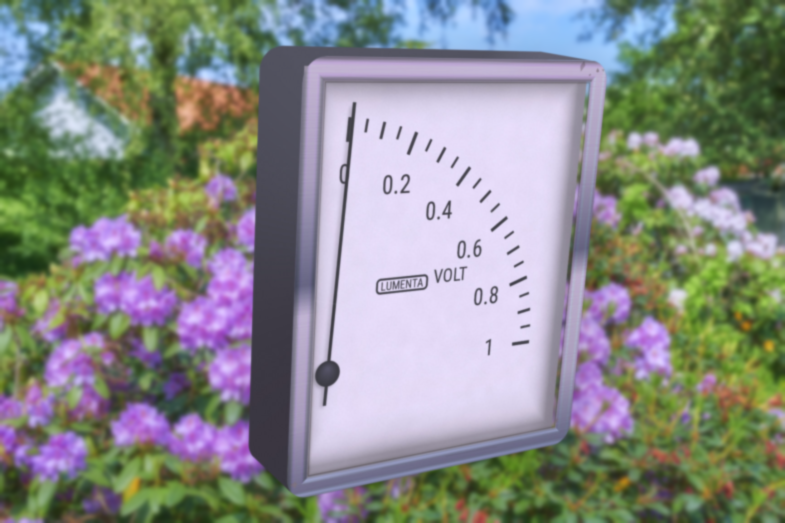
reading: V 0
